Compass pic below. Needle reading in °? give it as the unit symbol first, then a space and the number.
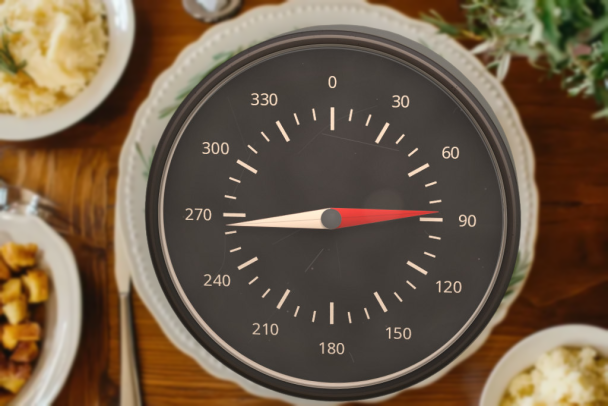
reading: ° 85
